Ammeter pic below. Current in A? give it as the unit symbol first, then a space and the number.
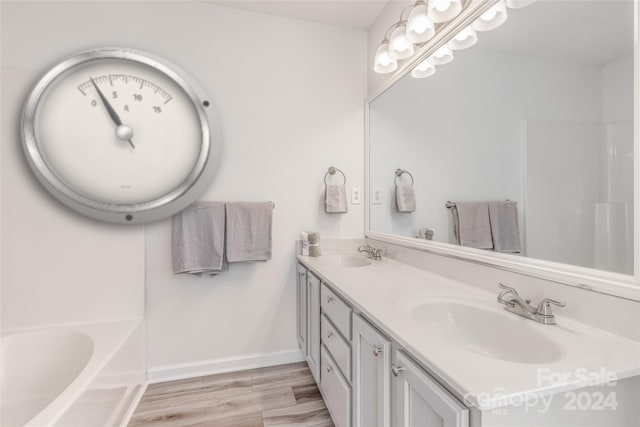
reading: A 2.5
